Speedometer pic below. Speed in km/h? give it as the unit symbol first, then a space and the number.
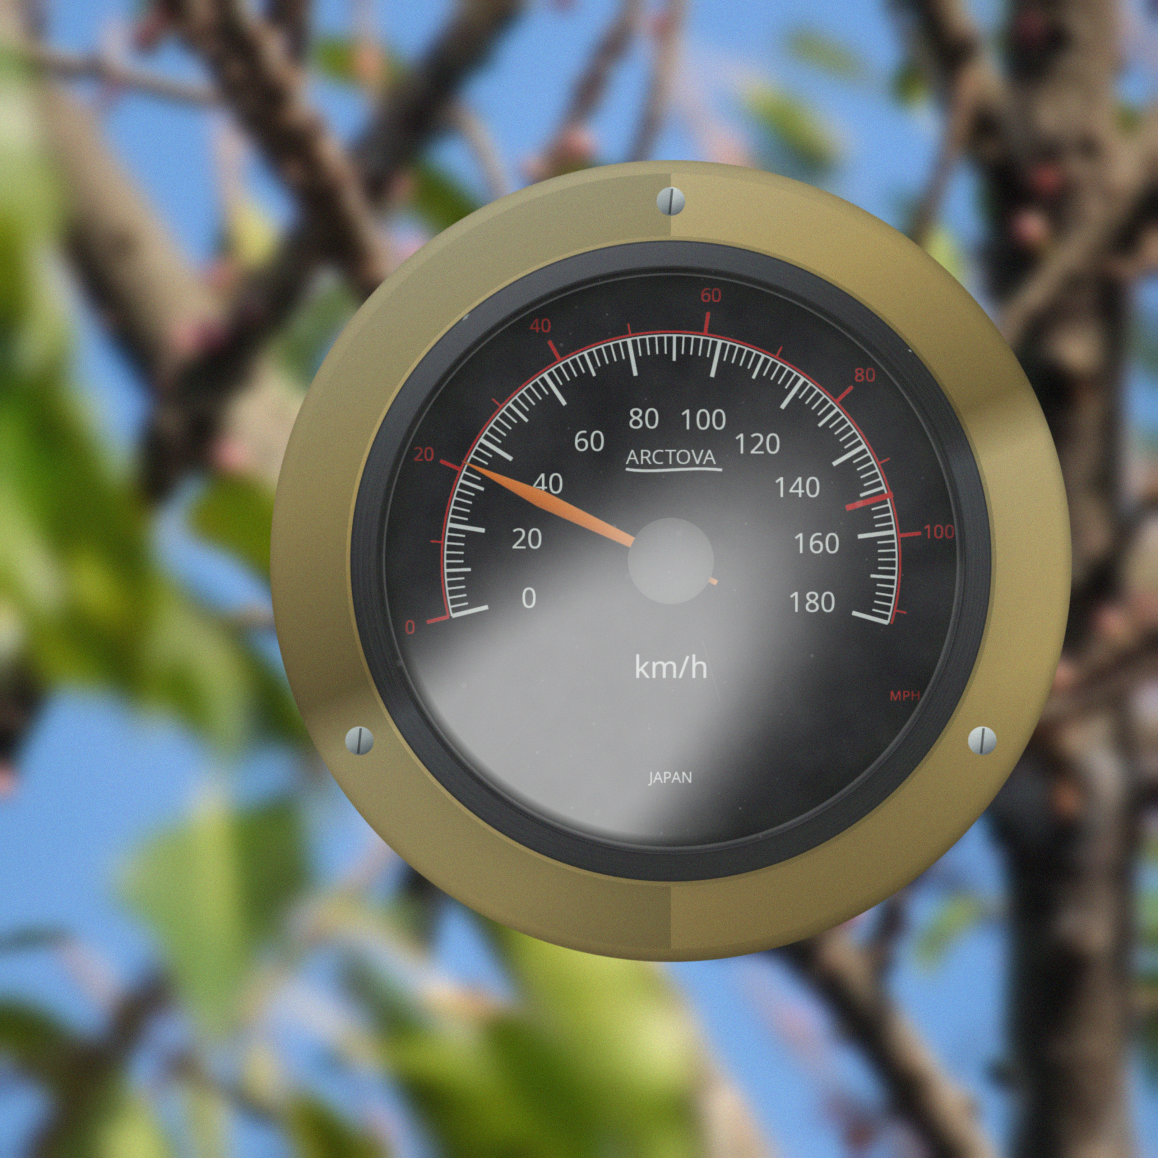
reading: km/h 34
